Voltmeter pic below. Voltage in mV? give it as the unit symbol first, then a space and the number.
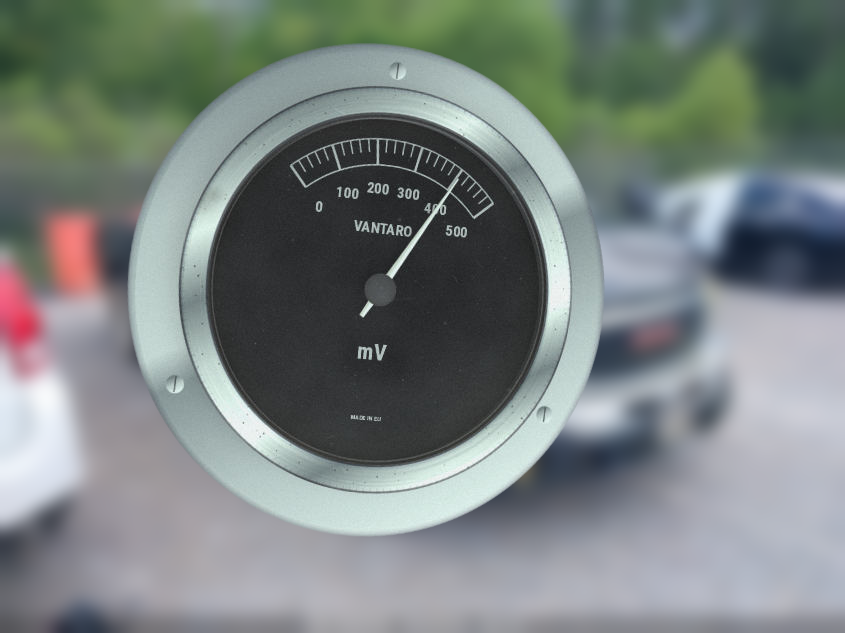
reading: mV 400
